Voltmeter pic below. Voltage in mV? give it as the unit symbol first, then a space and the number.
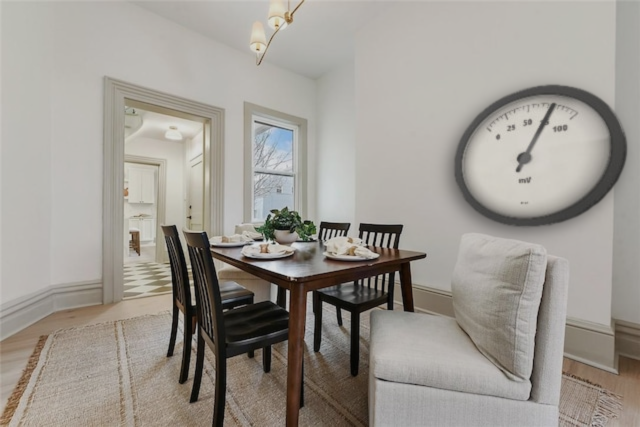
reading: mV 75
